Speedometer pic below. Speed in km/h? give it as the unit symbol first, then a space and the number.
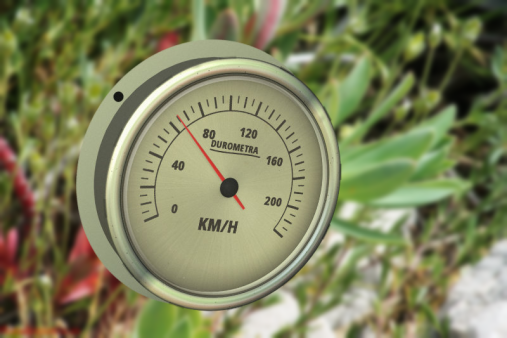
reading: km/h 65
